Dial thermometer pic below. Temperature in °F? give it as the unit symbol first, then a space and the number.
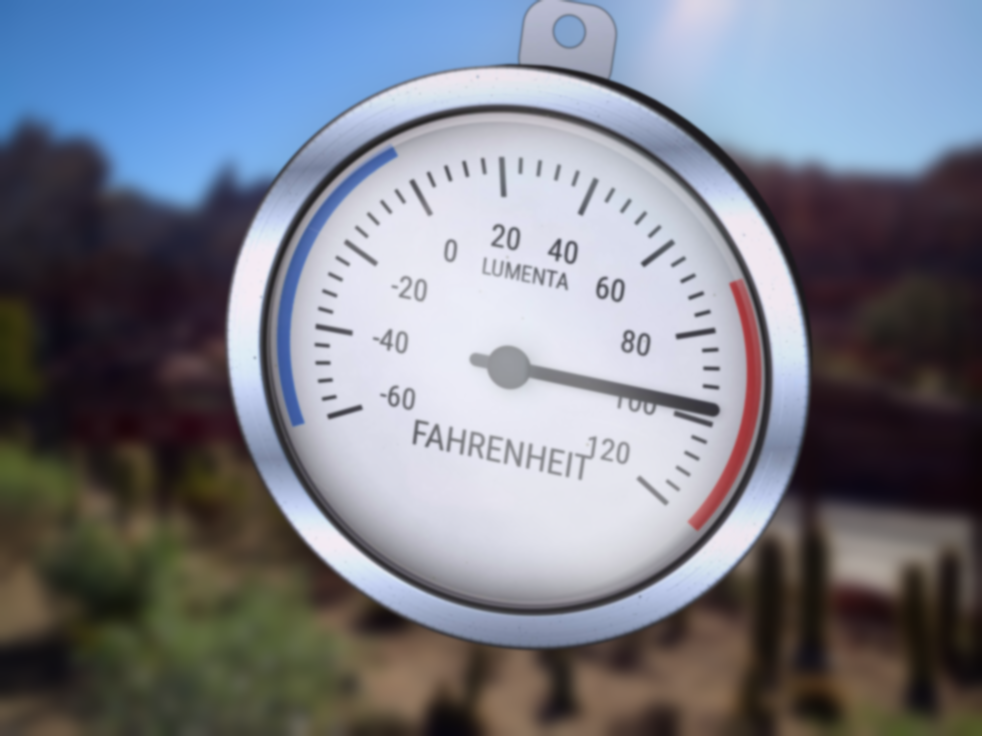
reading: °F 96
